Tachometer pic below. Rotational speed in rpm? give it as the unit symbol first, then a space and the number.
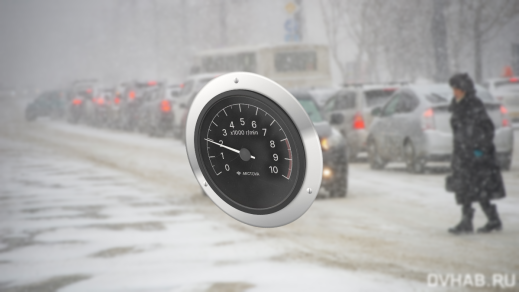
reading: rpm 2000
